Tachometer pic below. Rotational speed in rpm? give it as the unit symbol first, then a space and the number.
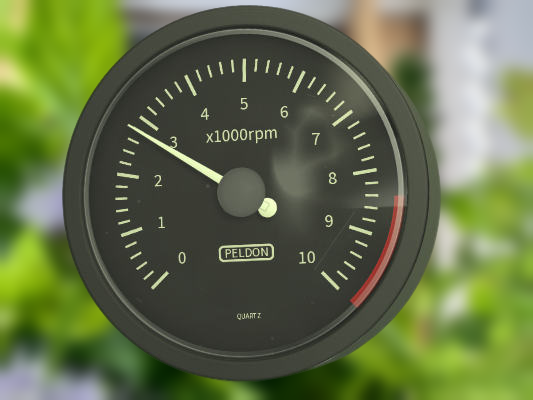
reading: rpm 2800
